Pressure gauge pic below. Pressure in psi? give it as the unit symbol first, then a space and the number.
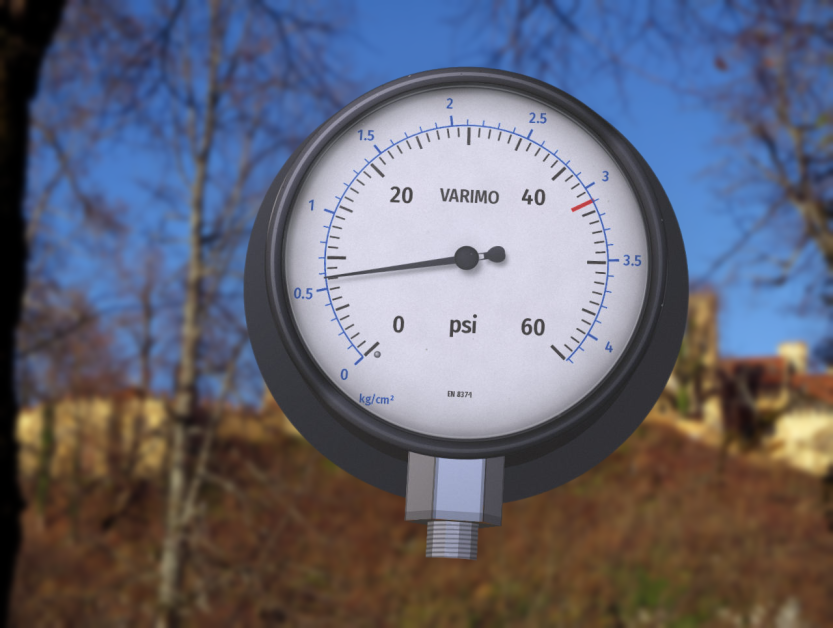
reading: psi 8
